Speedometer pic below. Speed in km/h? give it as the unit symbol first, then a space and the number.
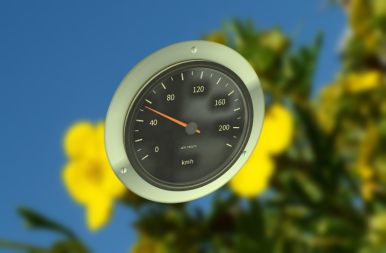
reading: km/h 55
